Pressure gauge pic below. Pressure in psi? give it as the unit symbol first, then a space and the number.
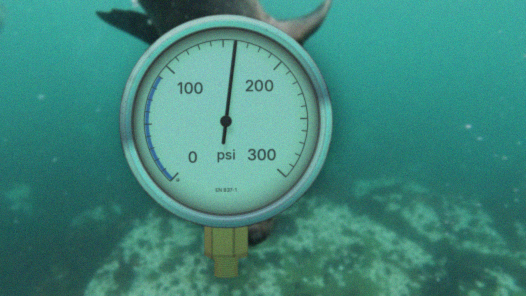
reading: psi 160
